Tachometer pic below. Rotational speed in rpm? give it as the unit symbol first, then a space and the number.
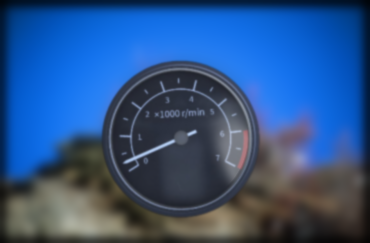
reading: rpm 250
